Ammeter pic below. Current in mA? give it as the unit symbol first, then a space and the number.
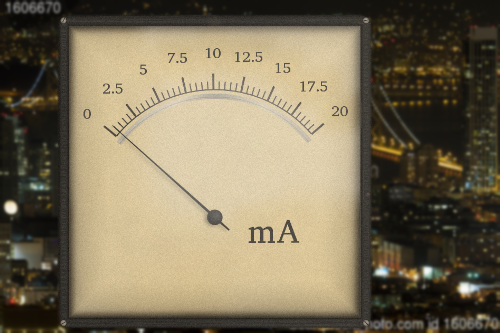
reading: mA 0.5
